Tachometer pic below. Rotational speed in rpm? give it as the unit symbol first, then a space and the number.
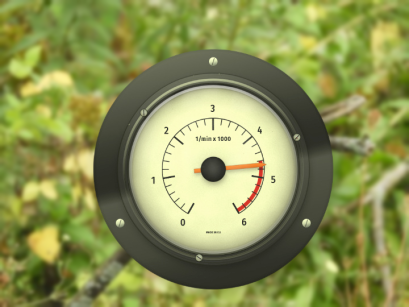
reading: rpm 4700
